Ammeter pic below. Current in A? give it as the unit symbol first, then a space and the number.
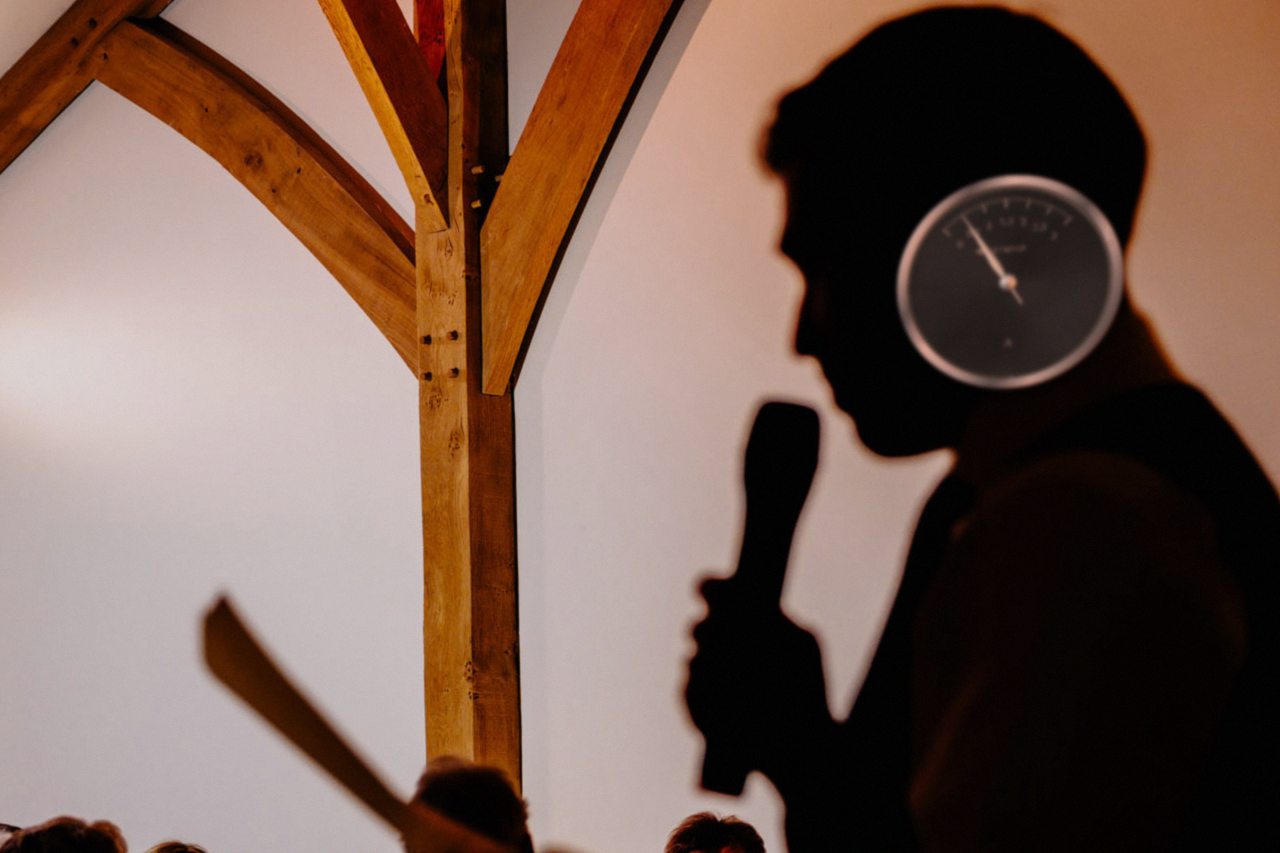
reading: A 0.5
